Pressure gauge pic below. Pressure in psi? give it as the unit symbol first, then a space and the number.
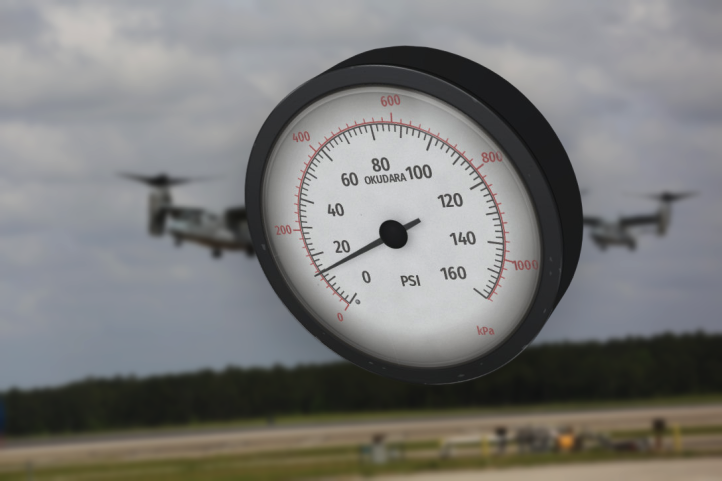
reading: psi 14
